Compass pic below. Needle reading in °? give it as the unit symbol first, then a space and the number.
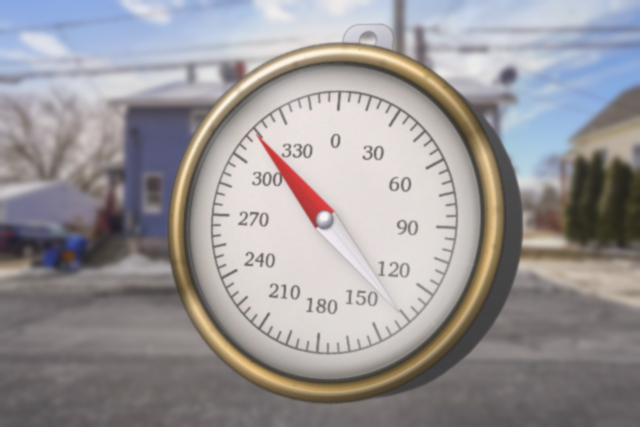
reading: ° 315
